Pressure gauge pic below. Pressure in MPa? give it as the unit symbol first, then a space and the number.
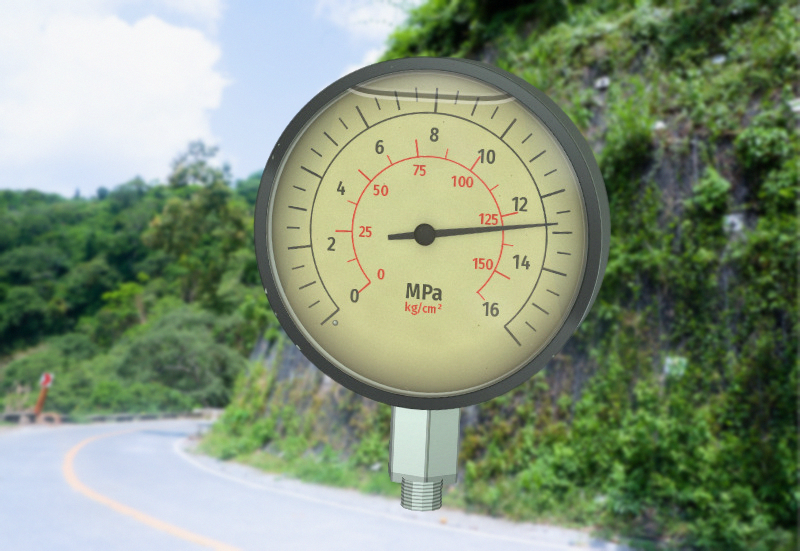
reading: MPa 12.75
